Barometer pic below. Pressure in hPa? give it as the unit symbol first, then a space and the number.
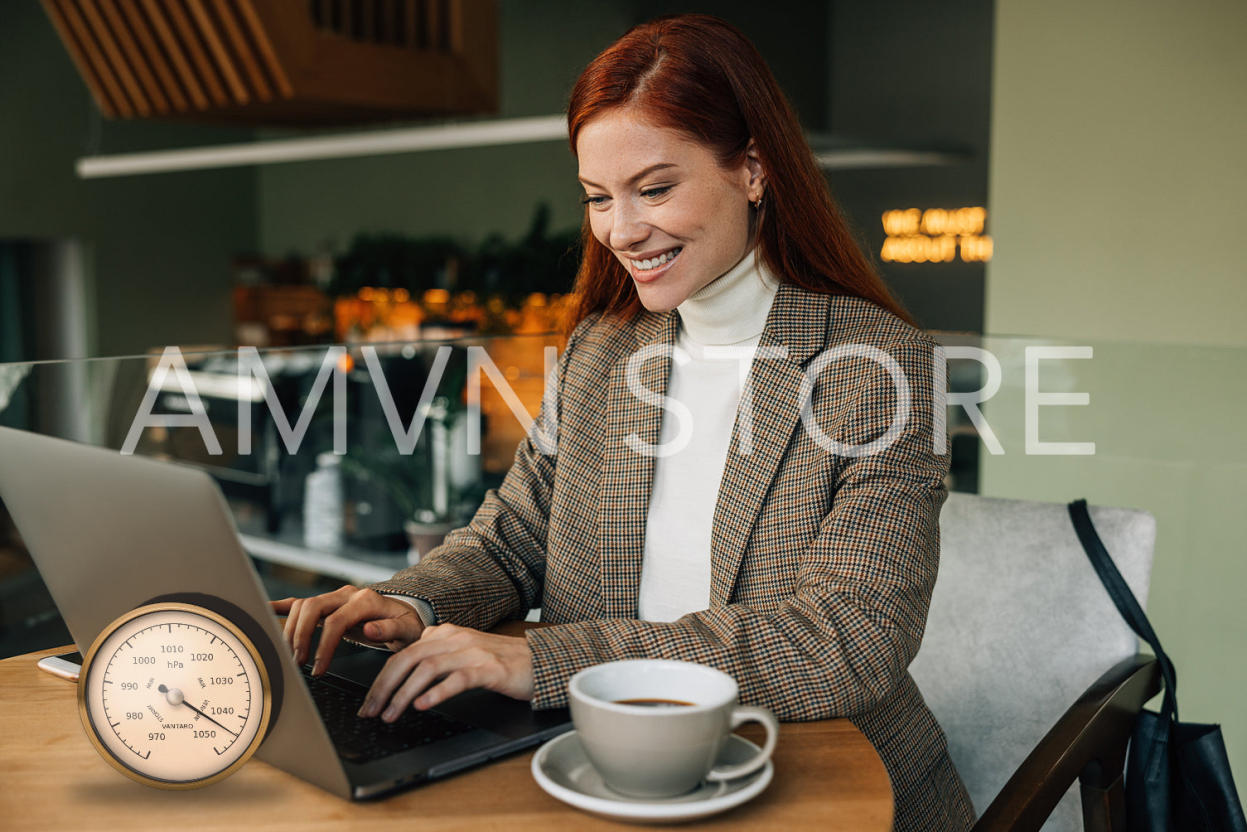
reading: hPa 1044
